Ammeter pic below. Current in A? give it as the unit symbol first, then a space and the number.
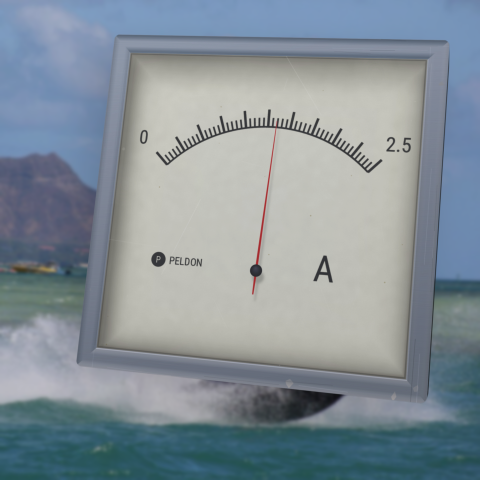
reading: A 1.35
